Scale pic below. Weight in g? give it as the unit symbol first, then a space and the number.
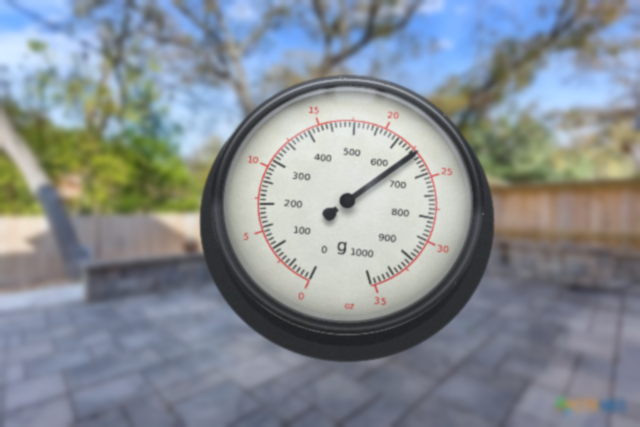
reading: g 650
